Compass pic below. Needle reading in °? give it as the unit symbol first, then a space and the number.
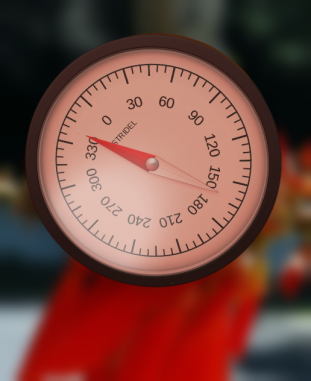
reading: ° 340
